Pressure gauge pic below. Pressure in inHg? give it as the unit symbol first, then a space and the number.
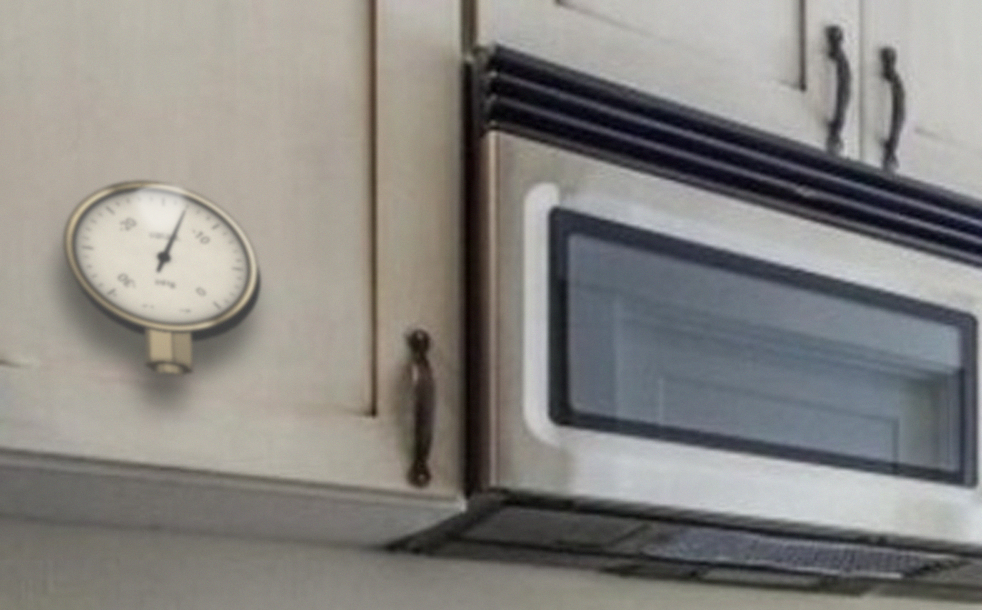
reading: inHg -13
